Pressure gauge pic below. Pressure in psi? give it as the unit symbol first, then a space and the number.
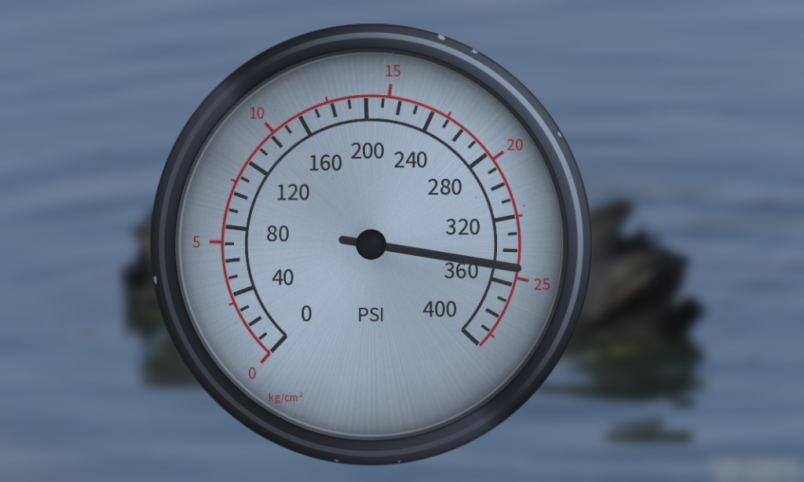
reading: psi 350
